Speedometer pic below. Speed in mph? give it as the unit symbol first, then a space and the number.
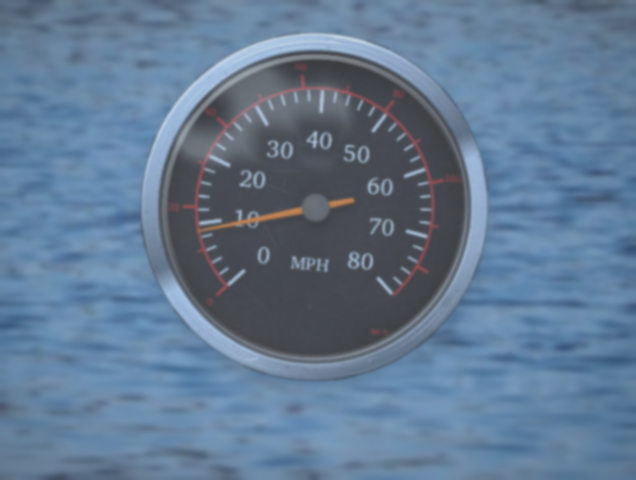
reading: mph 9
